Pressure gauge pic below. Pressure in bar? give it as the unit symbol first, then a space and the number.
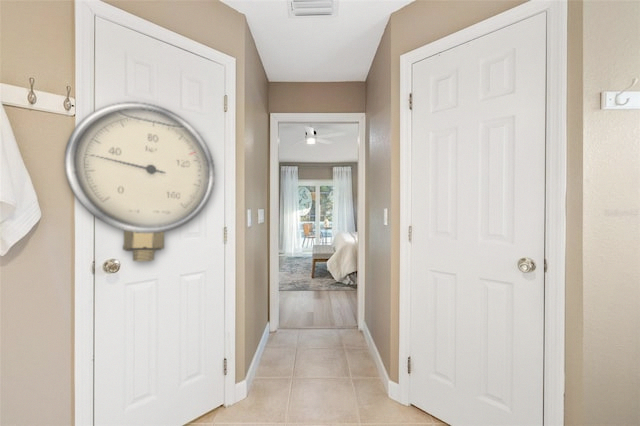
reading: bar 30
